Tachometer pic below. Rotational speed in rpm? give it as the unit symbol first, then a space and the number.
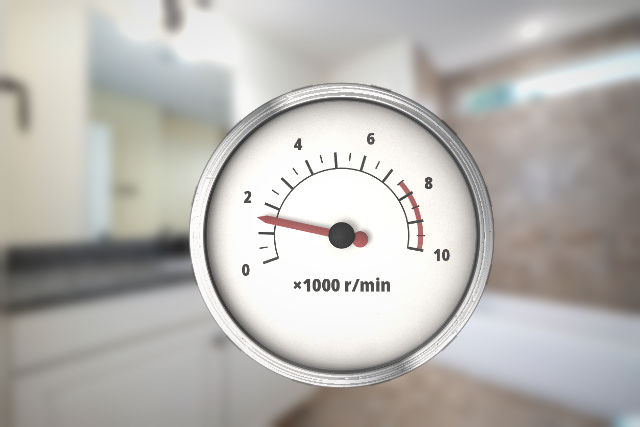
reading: rpm 1500
